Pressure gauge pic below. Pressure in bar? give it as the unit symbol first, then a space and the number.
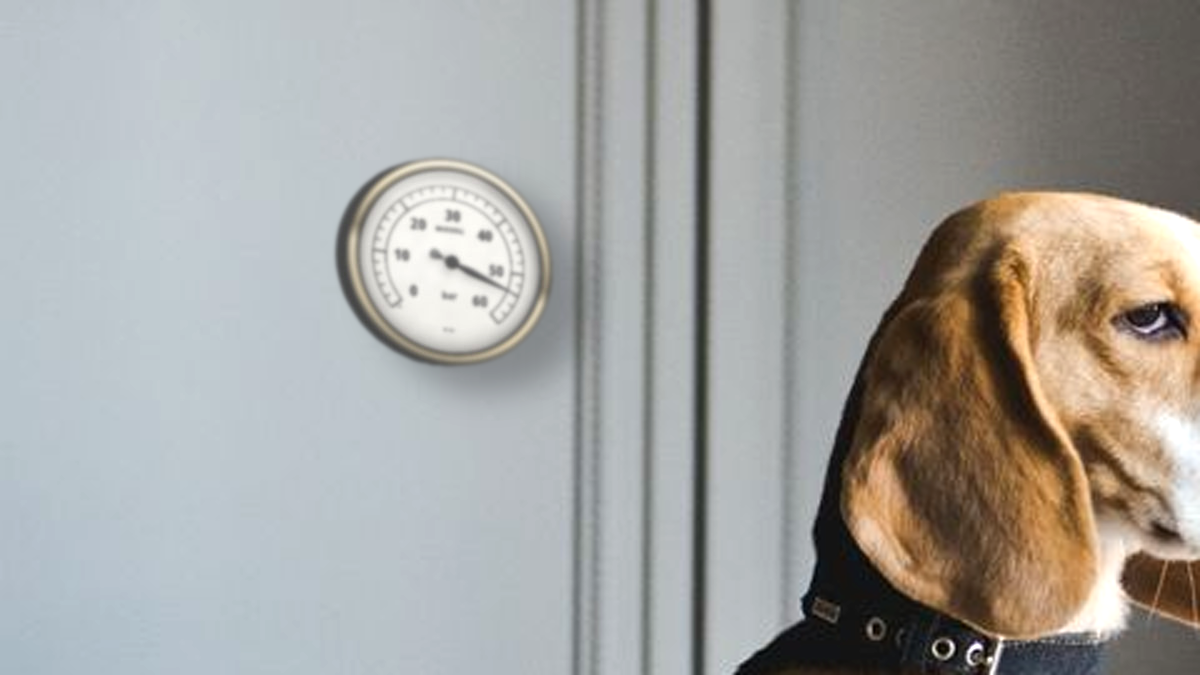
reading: bar 54
